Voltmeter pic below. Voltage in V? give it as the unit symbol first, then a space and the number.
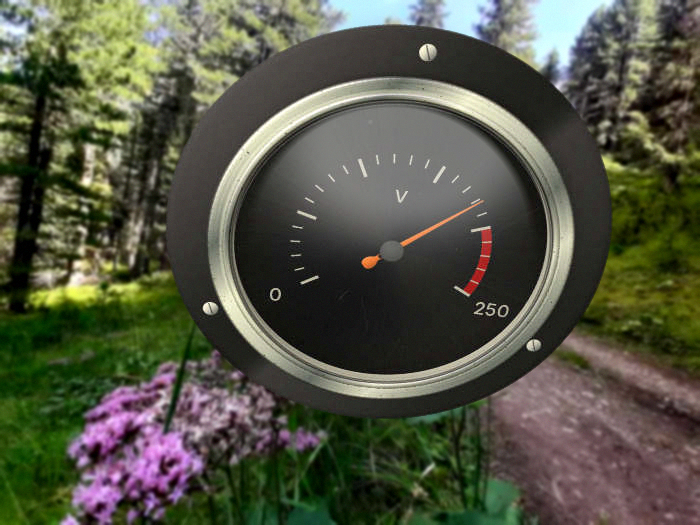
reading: V 180
